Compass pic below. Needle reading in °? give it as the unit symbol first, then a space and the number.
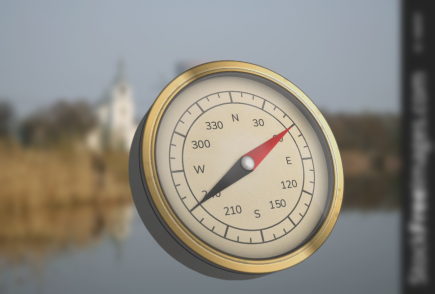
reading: ° 60
